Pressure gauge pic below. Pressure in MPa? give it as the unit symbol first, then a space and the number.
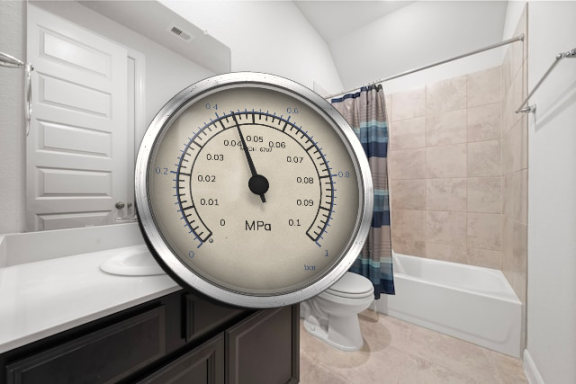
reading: MPa 0.044
